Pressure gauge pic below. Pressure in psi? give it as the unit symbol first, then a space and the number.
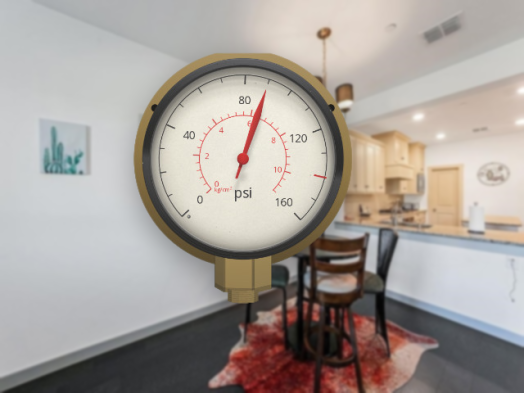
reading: psi 90
